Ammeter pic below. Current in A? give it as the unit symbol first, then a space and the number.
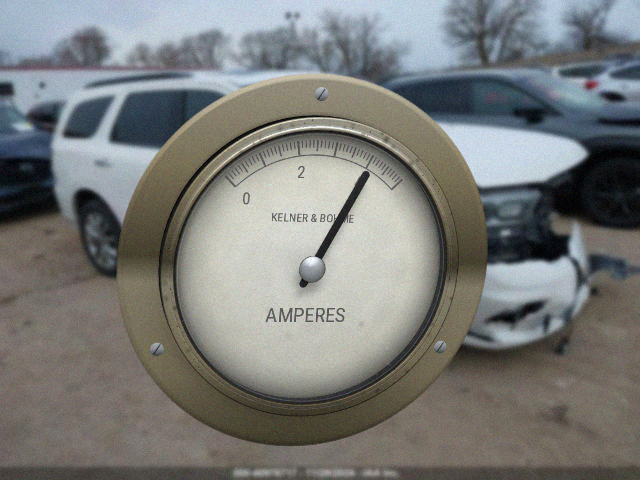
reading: A 4
